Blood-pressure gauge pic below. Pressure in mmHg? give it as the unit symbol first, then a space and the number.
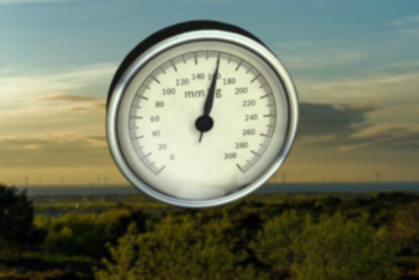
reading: mmHg 160
